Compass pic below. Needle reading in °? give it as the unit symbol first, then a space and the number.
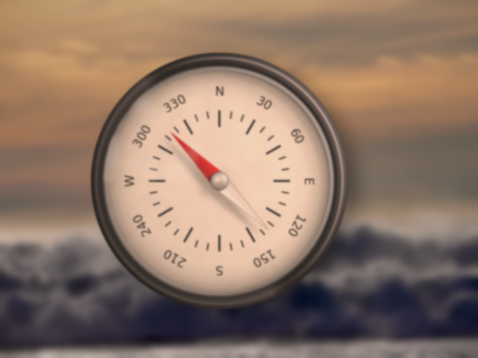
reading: ° 315
